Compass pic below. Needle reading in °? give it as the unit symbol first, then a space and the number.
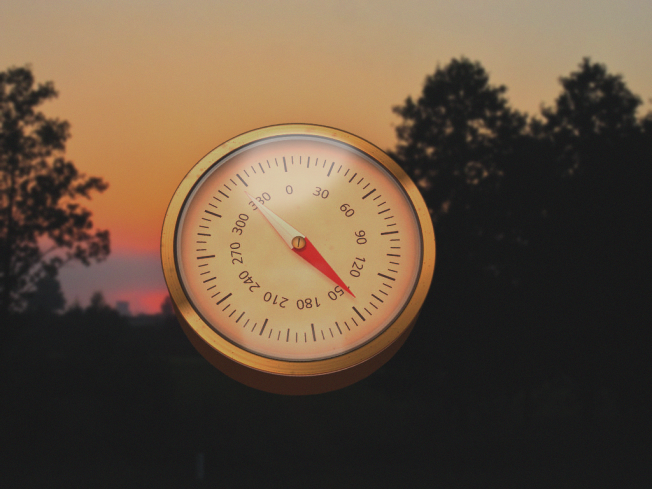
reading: ° 145
